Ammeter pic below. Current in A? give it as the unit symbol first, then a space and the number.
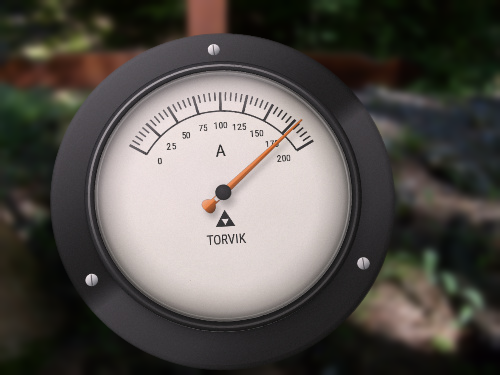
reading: A 180
